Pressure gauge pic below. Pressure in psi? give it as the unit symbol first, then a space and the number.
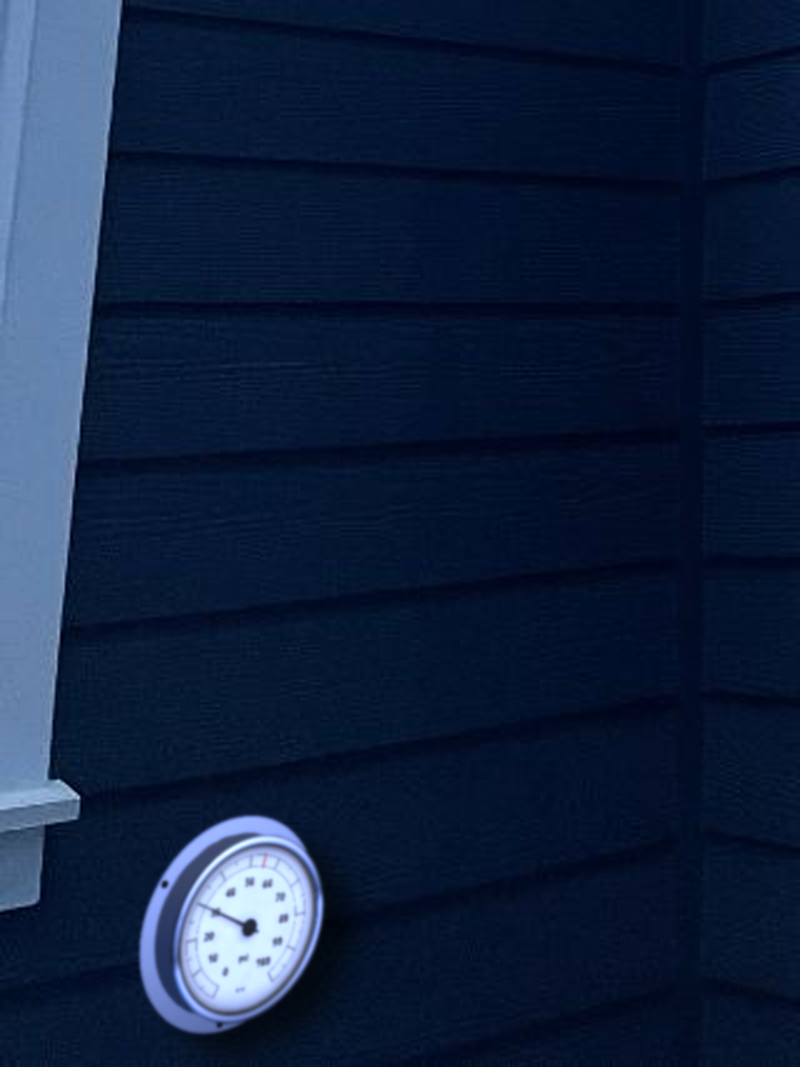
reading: psi 30
